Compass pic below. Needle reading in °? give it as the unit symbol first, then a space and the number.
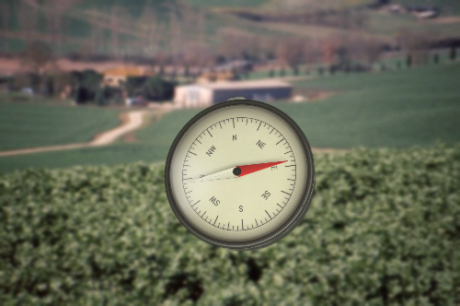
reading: ° 85
